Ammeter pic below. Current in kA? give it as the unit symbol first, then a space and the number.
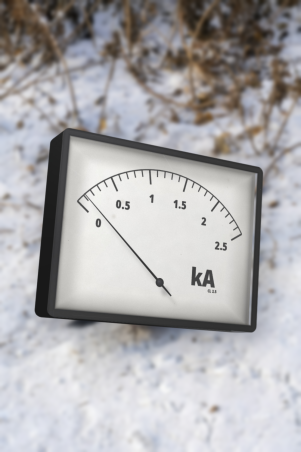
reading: kA 0.1
